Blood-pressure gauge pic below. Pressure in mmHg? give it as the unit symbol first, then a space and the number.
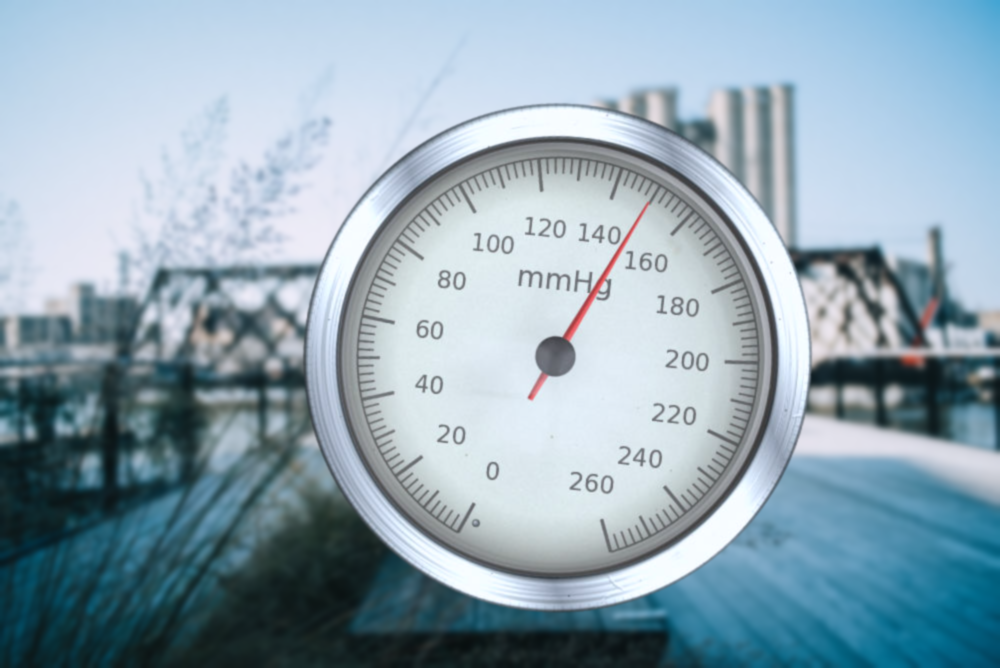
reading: mmHg 150
